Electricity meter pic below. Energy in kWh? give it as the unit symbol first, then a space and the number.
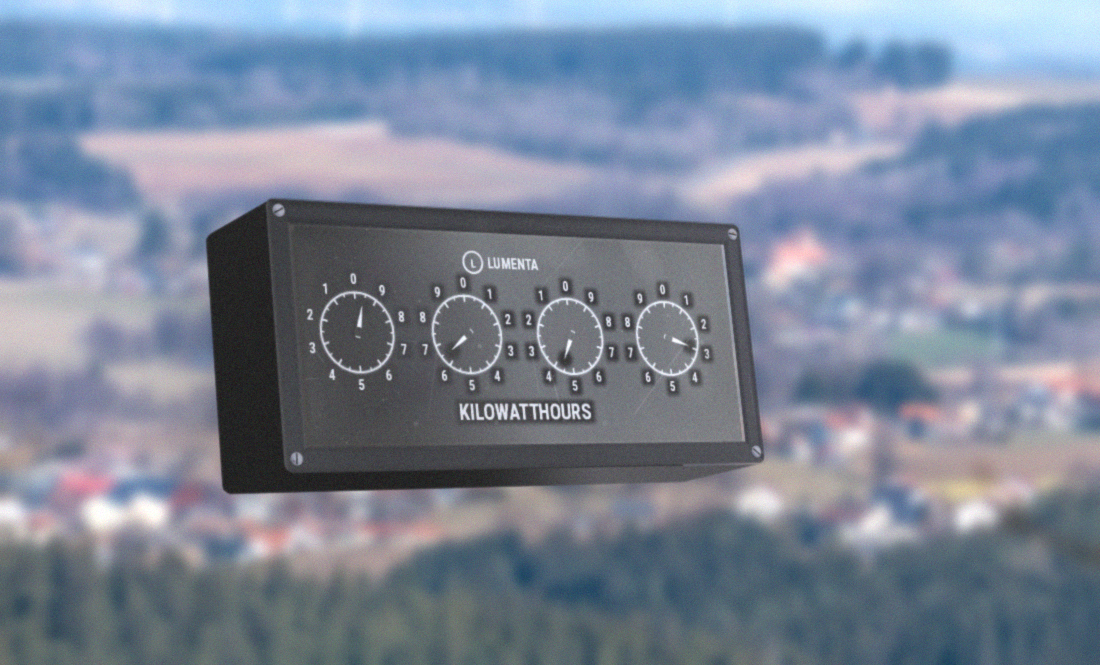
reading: kWh 9643
